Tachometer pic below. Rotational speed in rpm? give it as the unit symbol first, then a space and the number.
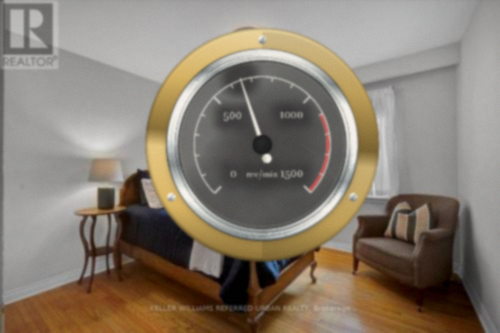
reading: rpm 650
